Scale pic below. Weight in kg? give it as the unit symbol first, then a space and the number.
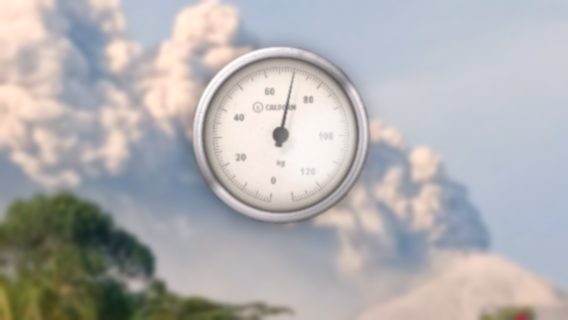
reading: kg 70
